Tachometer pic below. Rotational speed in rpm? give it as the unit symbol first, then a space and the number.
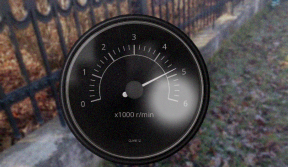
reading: rpm 4800
